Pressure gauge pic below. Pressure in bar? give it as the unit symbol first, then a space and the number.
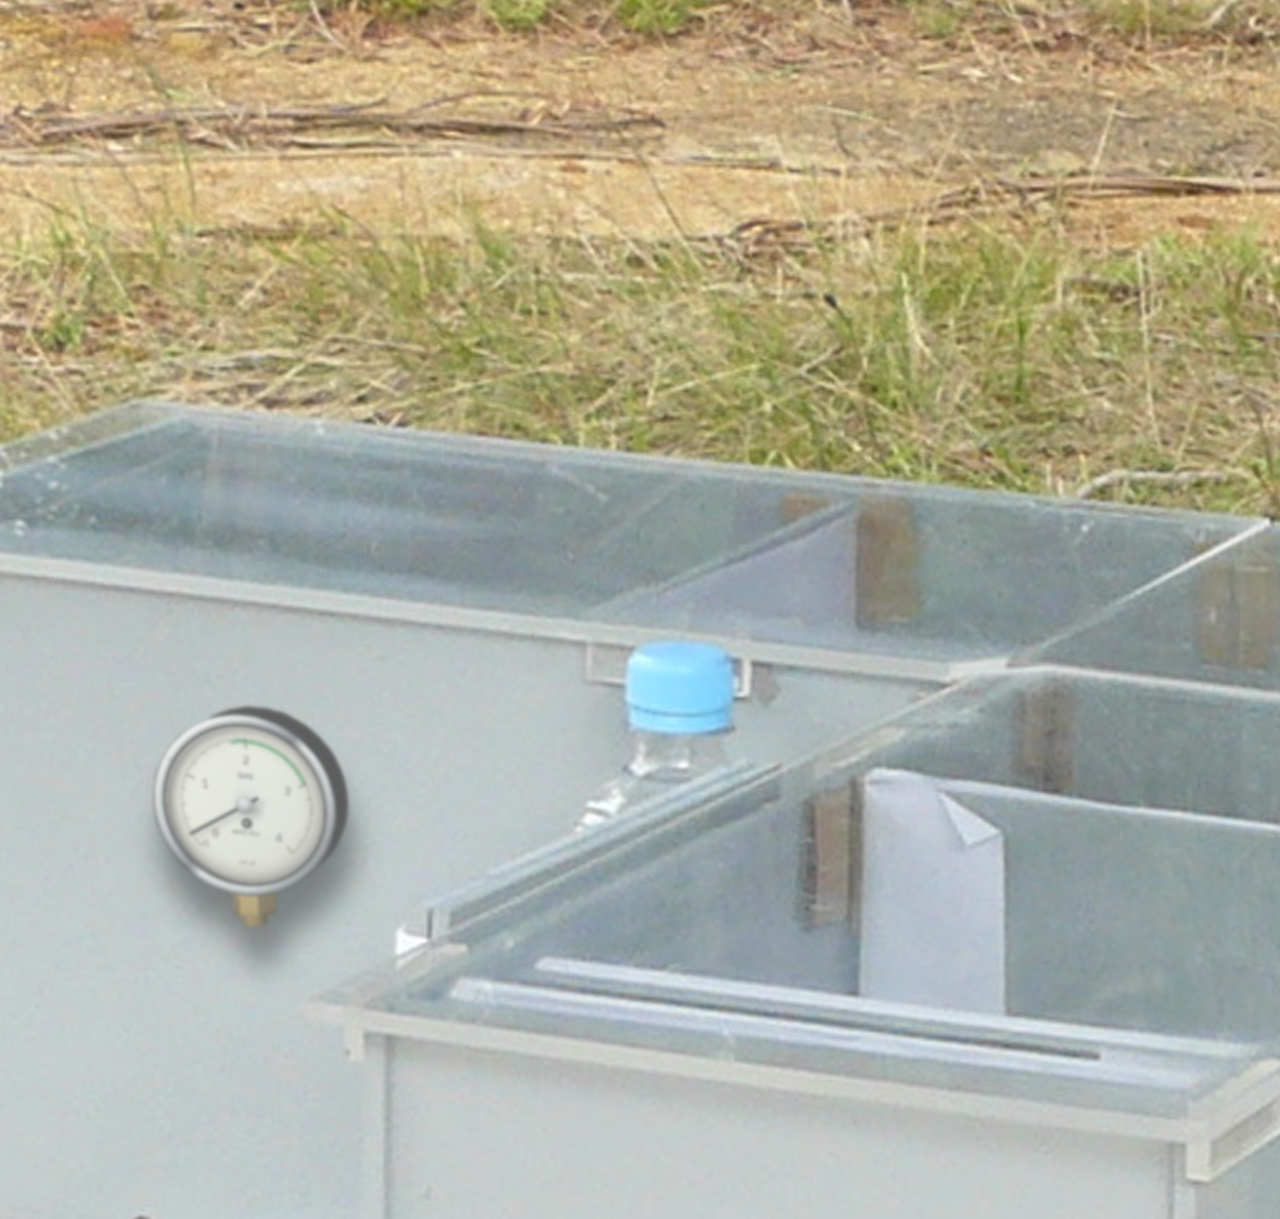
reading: bar 0.2
